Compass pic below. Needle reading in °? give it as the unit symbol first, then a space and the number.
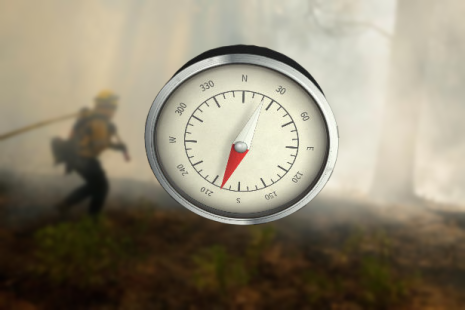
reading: ° 200
